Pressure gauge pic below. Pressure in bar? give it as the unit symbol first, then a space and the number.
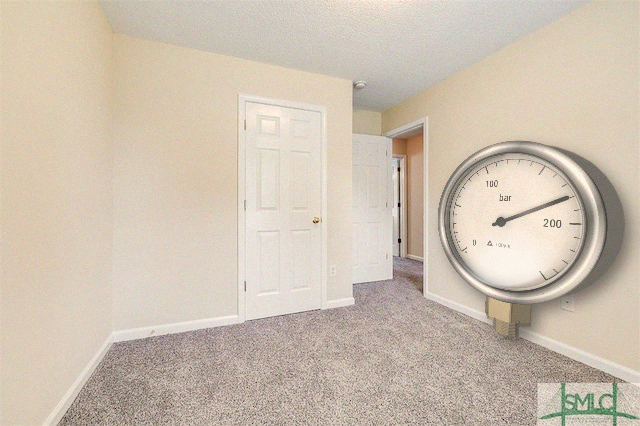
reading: bar 180
